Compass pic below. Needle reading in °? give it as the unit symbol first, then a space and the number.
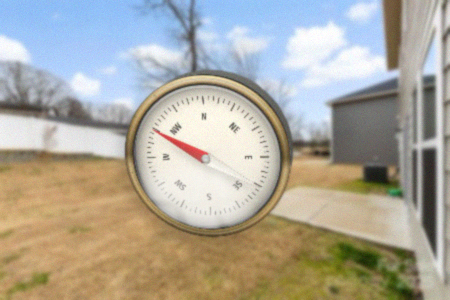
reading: ° 300
